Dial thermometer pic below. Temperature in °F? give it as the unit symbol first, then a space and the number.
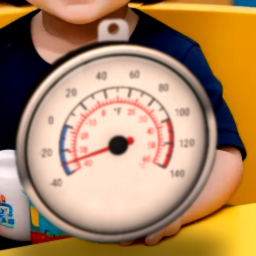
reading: °F -30
